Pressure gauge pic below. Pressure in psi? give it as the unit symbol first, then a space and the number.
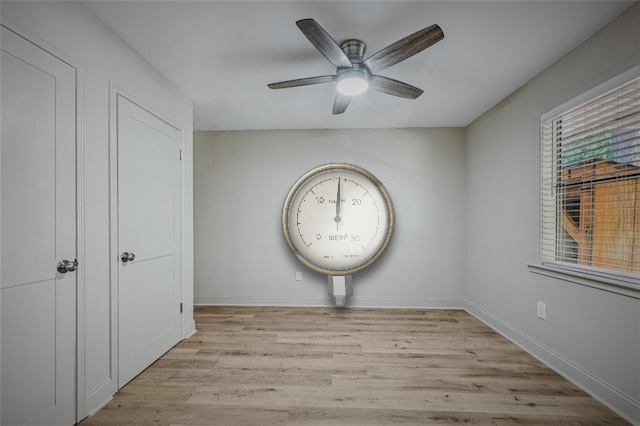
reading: psi 15
